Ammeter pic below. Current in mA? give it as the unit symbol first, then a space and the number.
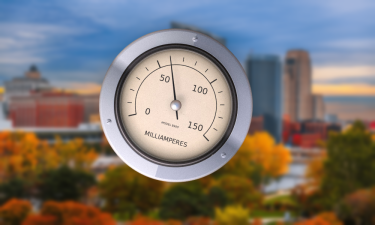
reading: mA 60
